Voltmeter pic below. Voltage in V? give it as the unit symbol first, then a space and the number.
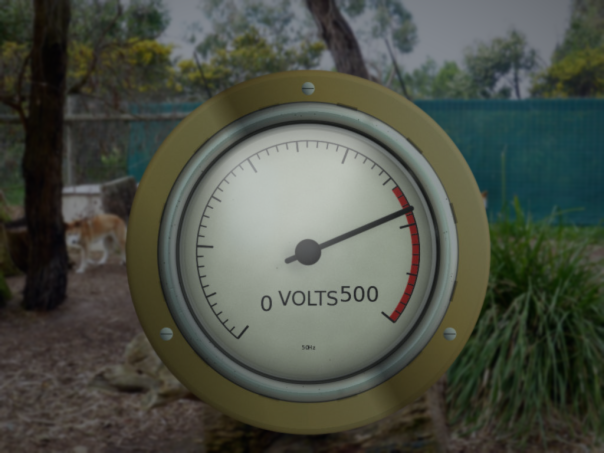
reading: V 385
